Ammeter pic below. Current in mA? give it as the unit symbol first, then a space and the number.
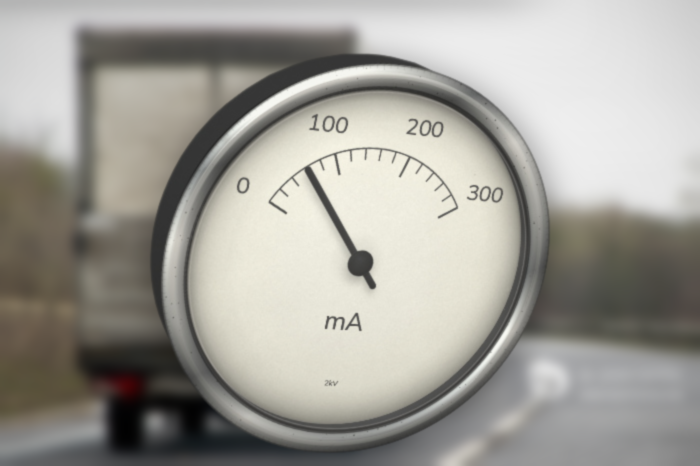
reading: mA 60
